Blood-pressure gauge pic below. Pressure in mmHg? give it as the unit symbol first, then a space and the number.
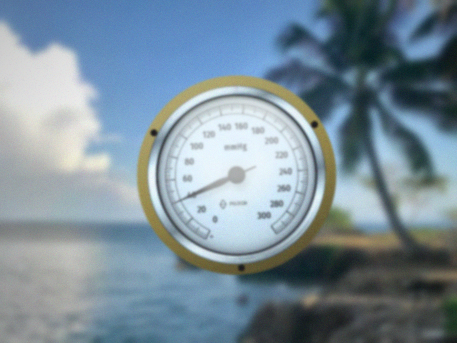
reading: mmHg 40
